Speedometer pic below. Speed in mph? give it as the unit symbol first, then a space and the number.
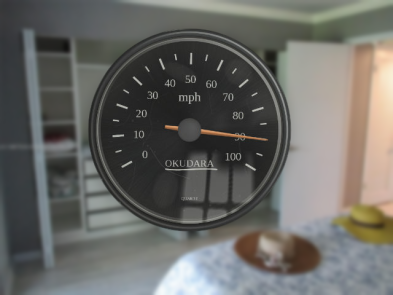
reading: mph 90
